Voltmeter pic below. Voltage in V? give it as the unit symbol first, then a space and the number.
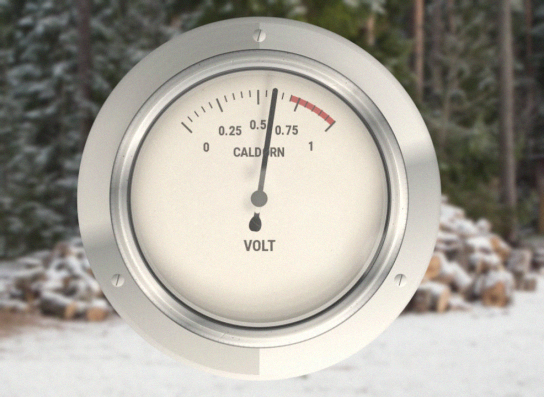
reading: V 0.6
